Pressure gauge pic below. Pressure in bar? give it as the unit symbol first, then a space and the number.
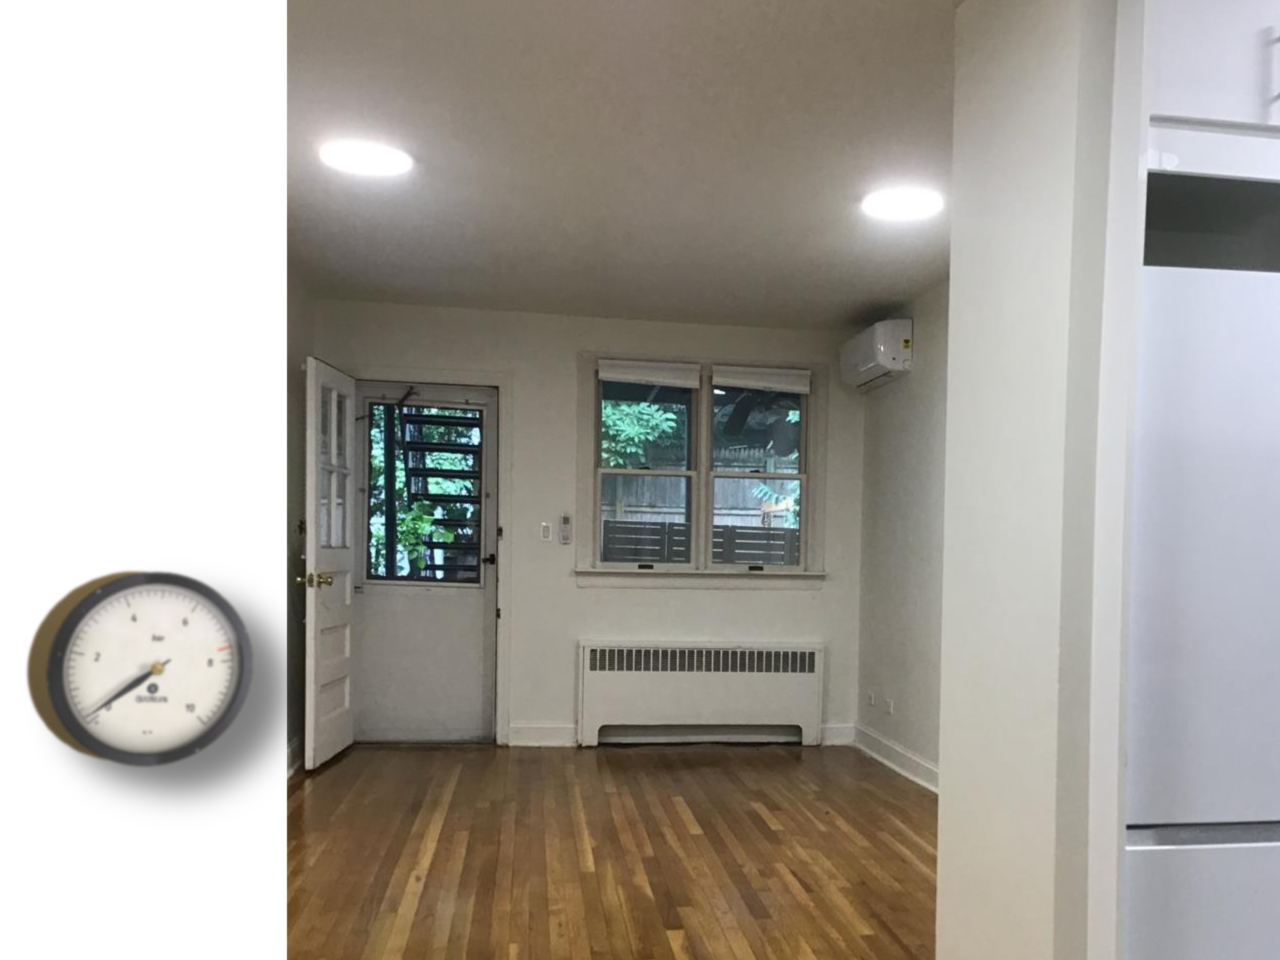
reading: bar 0.2
